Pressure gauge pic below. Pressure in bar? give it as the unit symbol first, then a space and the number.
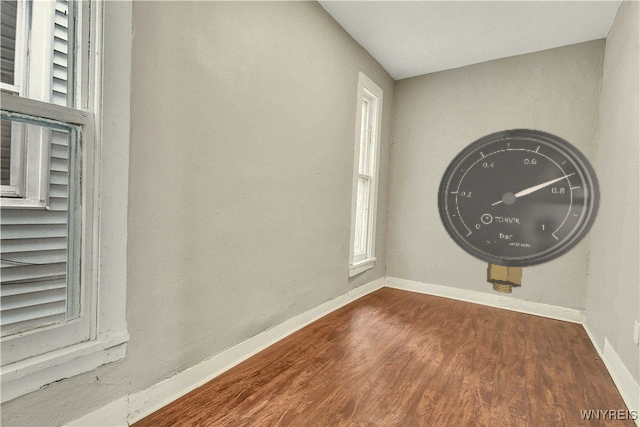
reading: bar 0.75
